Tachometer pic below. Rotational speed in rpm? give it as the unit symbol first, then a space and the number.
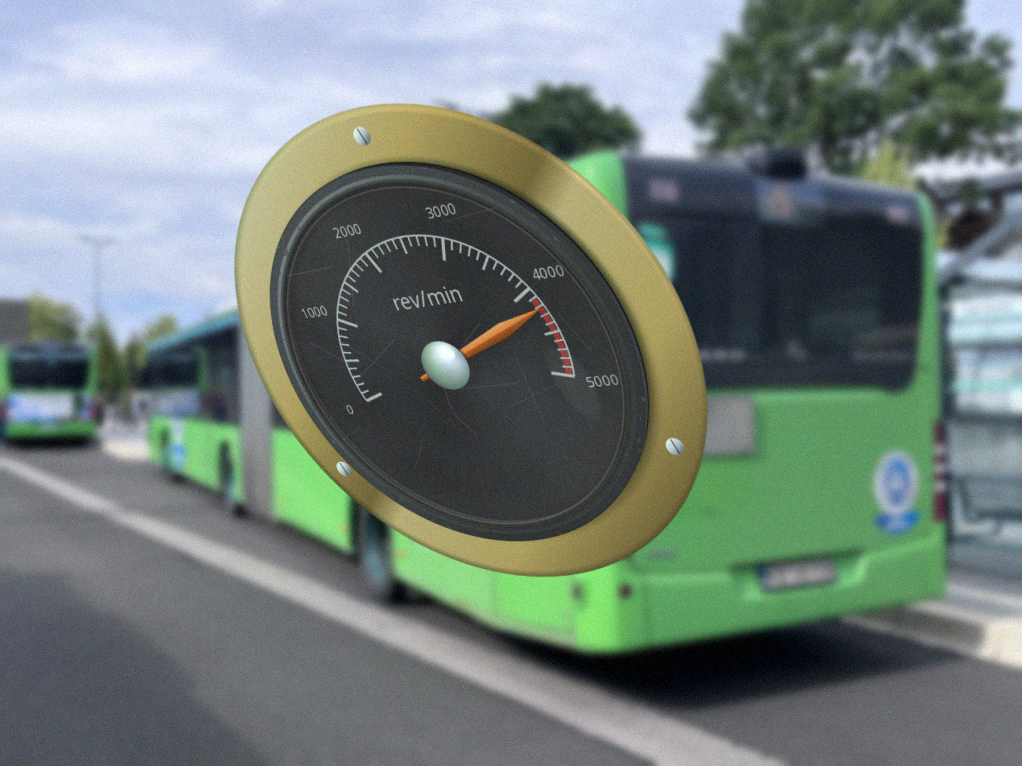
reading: rpm 4200
